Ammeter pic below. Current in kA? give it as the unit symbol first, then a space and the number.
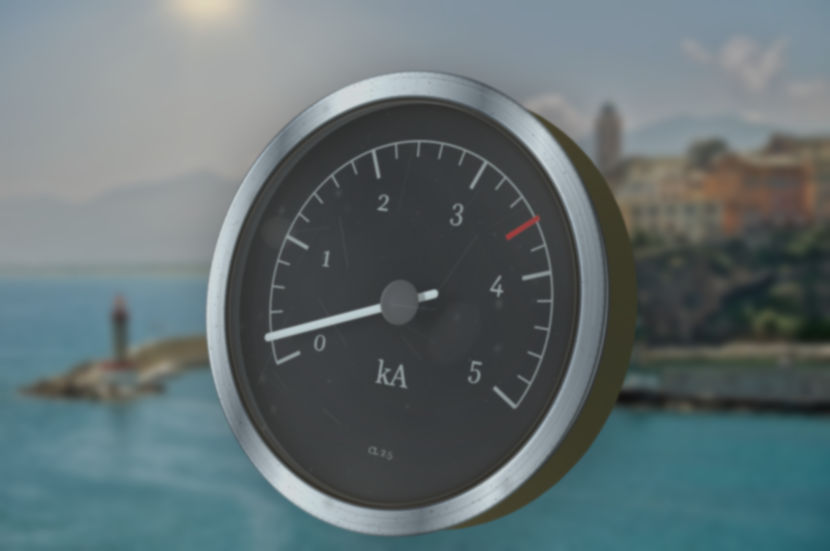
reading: kA 0.2
